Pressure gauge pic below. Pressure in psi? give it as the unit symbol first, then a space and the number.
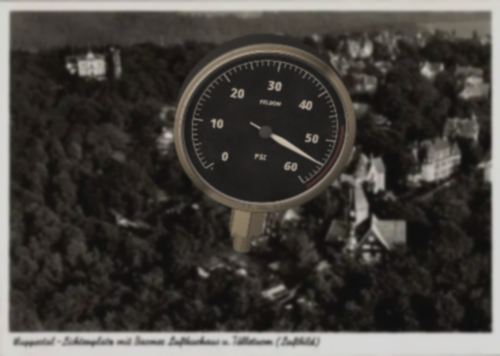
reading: psi 55
